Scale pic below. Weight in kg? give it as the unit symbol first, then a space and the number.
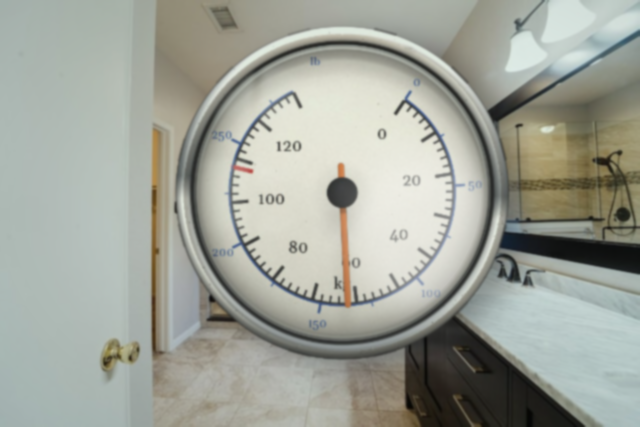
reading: kg 62
